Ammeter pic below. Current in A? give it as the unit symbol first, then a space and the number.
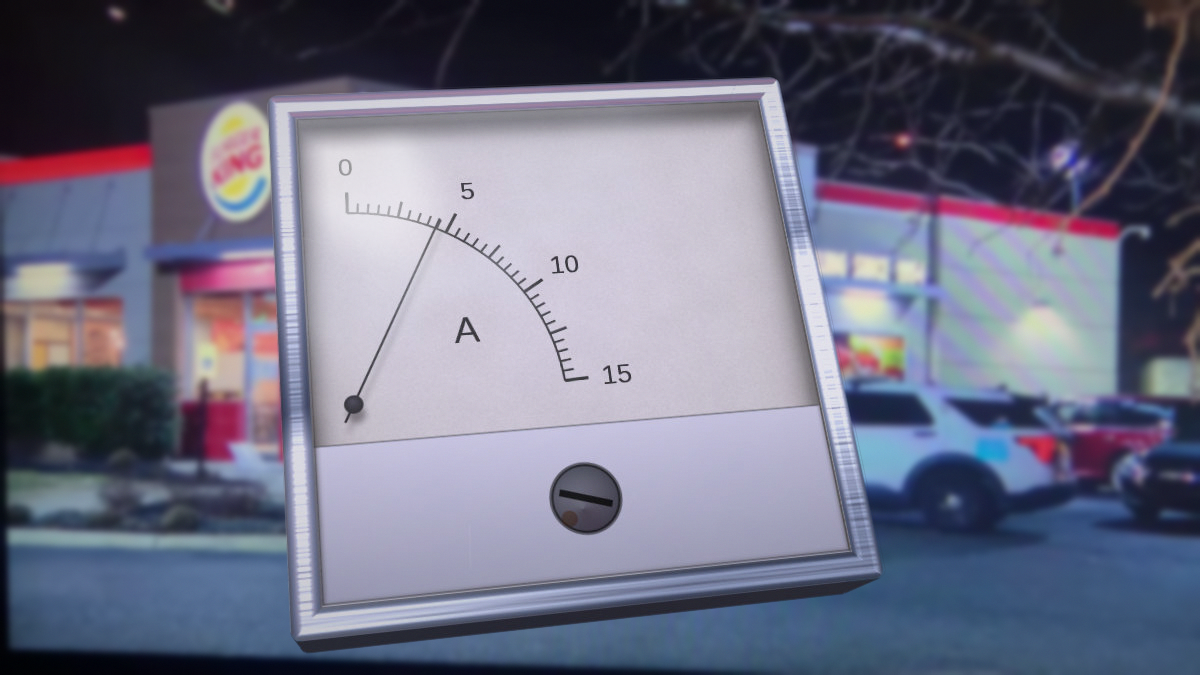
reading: A 4.5
